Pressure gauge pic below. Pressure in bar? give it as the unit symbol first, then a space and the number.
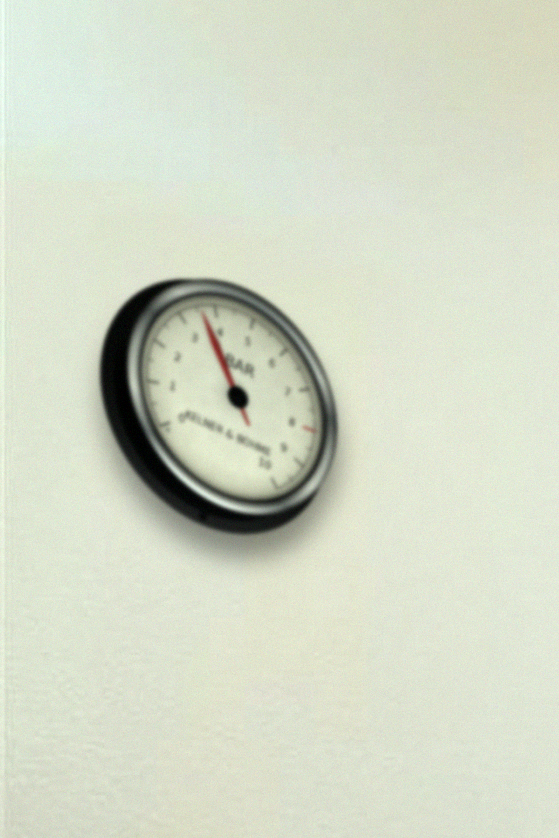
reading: bar 3.5
